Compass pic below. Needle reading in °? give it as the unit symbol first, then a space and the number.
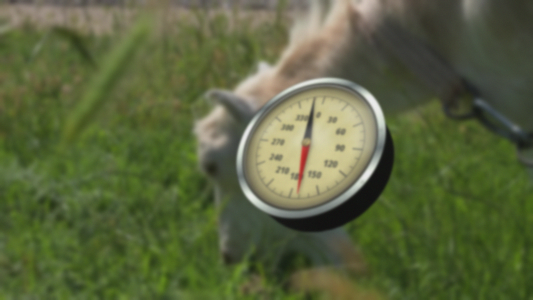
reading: ° 170
